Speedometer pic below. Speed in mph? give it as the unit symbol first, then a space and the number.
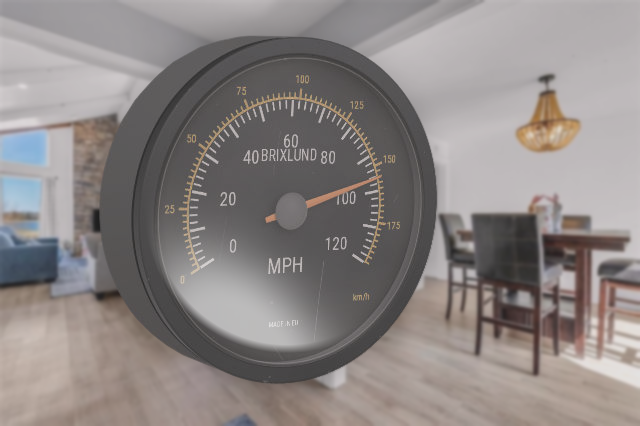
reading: mph 96
